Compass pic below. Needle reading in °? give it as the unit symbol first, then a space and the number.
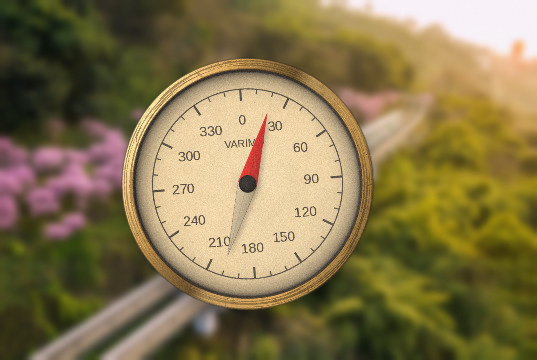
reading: ° 20
